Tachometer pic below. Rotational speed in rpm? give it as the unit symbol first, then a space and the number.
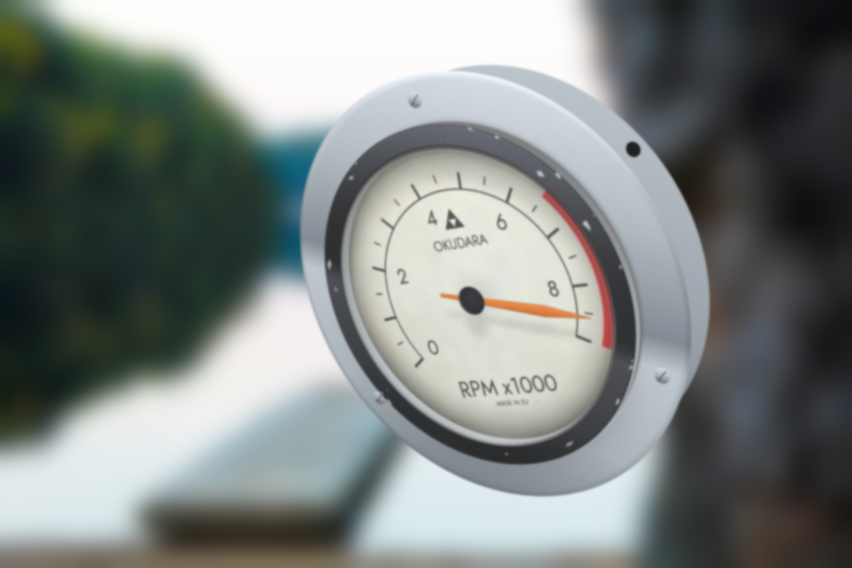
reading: rpm 8500
